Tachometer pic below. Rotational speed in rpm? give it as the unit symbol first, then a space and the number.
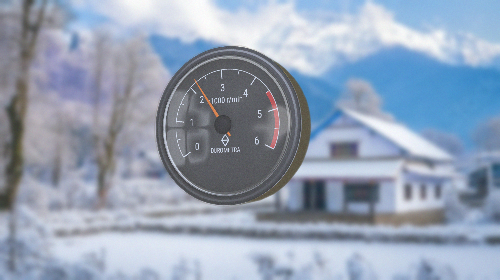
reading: rpm 2250
